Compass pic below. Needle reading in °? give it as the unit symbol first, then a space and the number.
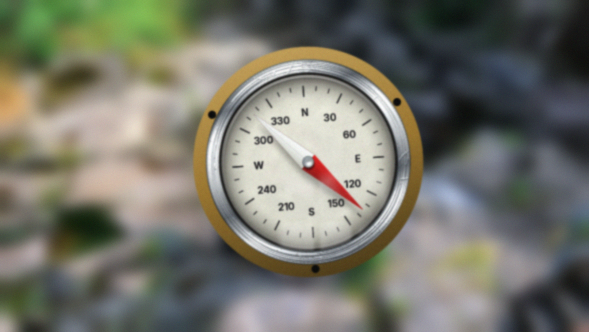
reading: ° 135
